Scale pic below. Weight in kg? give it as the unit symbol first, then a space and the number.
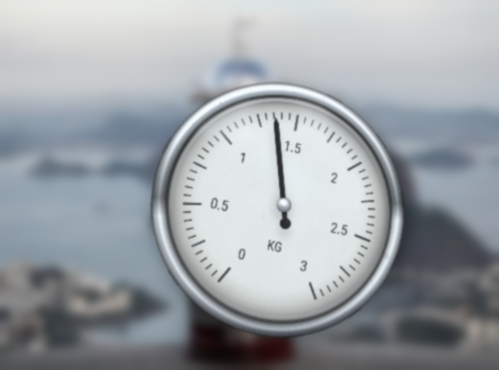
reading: kg 1.35
